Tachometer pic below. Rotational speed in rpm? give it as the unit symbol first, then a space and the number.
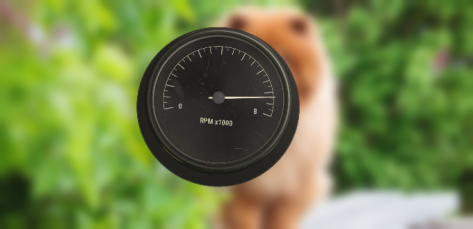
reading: rpm 7250
